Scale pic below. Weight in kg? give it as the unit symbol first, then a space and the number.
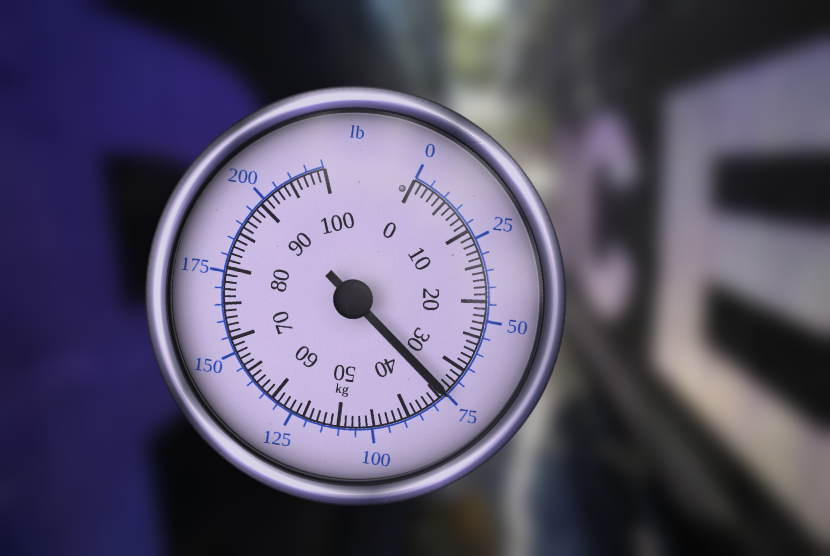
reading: kg 34
